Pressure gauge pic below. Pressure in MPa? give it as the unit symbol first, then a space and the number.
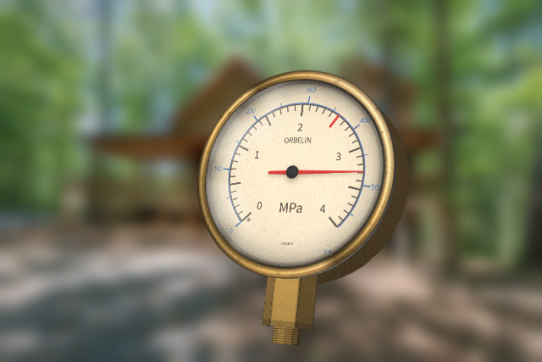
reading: MPa 3.3
